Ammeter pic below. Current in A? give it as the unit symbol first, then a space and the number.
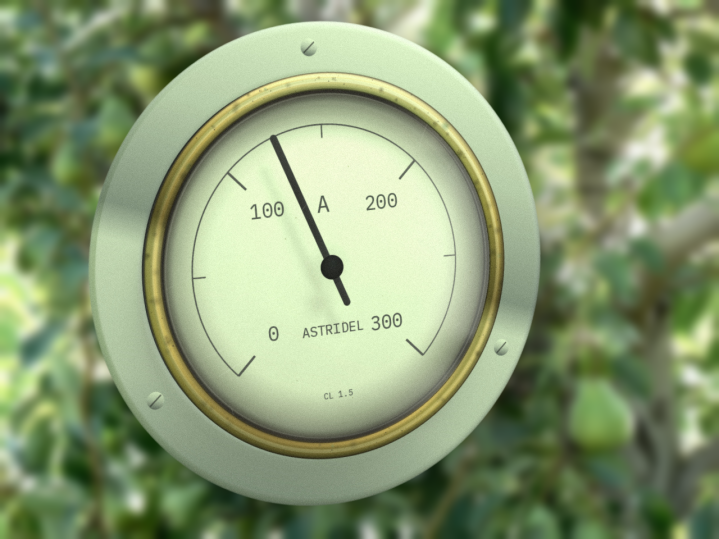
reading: A 125
